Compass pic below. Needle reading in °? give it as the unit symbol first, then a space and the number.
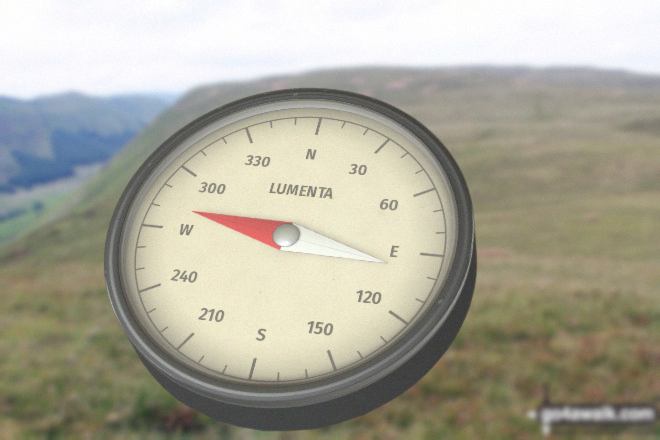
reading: ° 280
